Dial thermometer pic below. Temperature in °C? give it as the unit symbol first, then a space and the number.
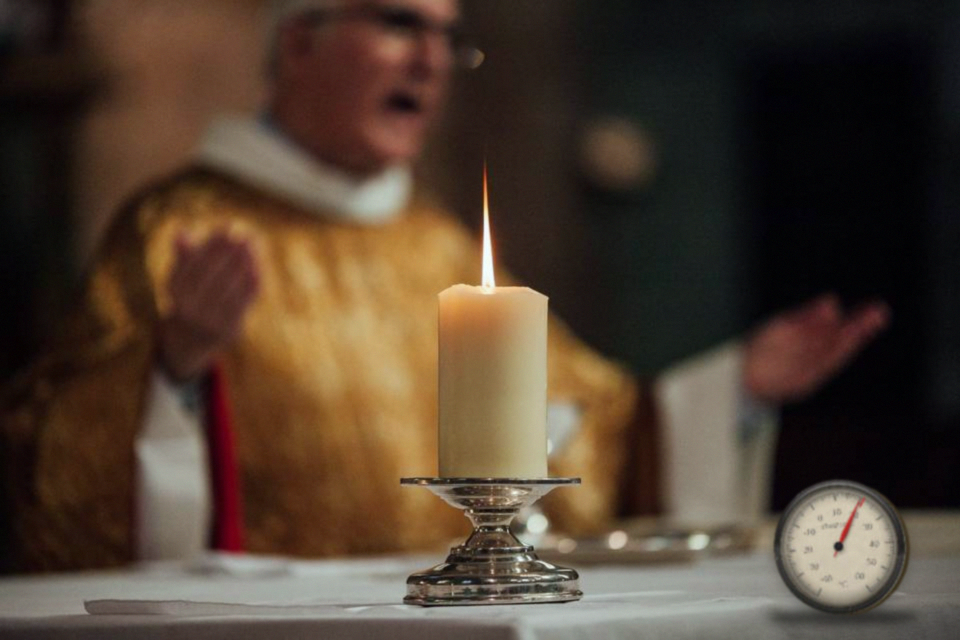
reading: °C 20
